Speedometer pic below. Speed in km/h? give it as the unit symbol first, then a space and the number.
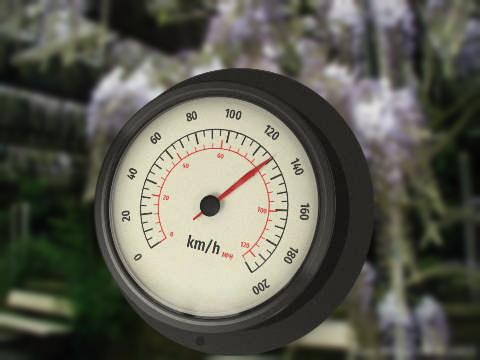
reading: km/h 130
